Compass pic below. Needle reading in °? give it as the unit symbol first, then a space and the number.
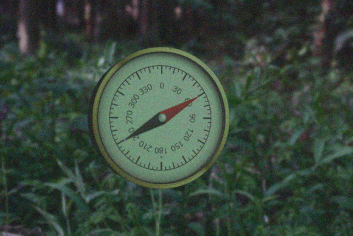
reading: ° 60
